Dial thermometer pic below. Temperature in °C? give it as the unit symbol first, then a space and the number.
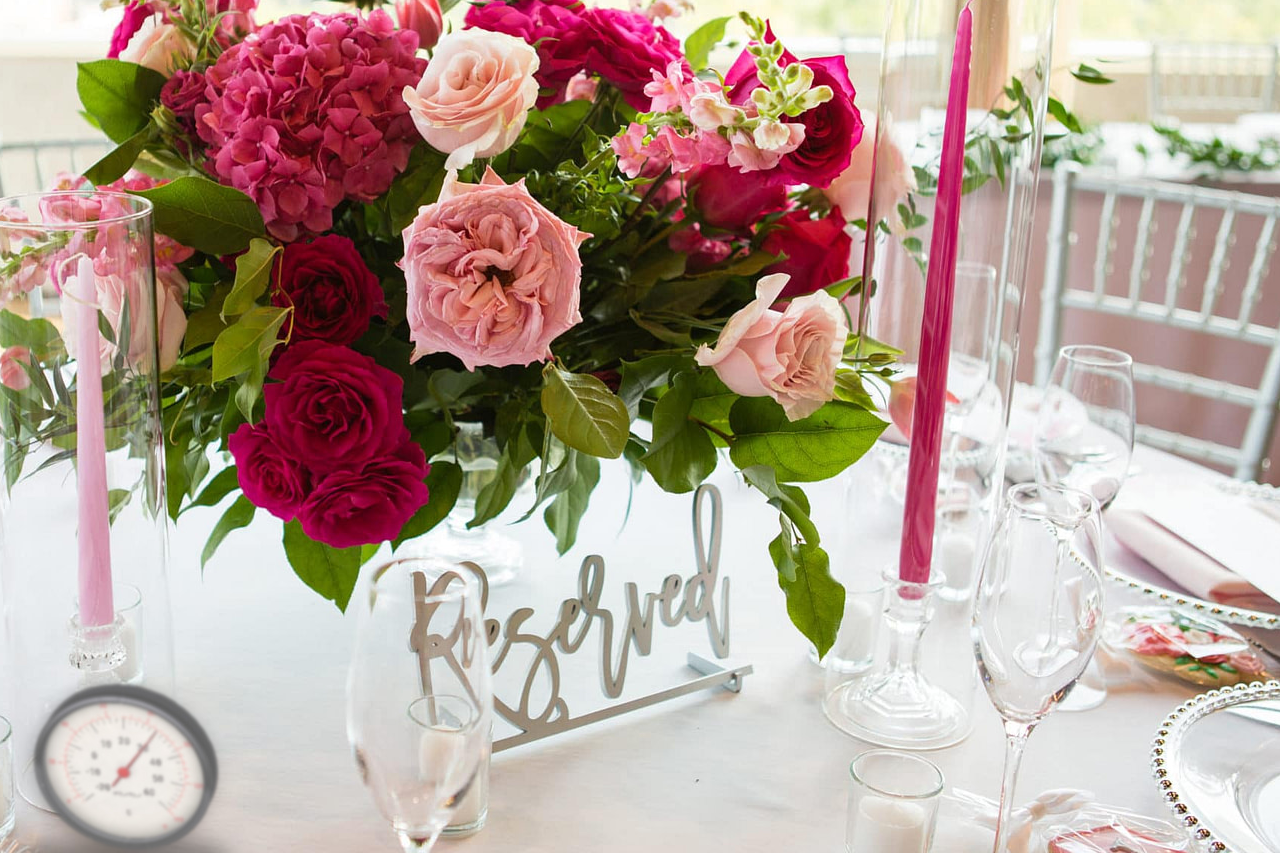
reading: °C 30
